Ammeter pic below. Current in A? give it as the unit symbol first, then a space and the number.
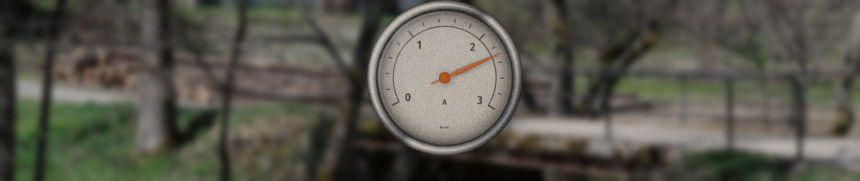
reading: A 2.3
